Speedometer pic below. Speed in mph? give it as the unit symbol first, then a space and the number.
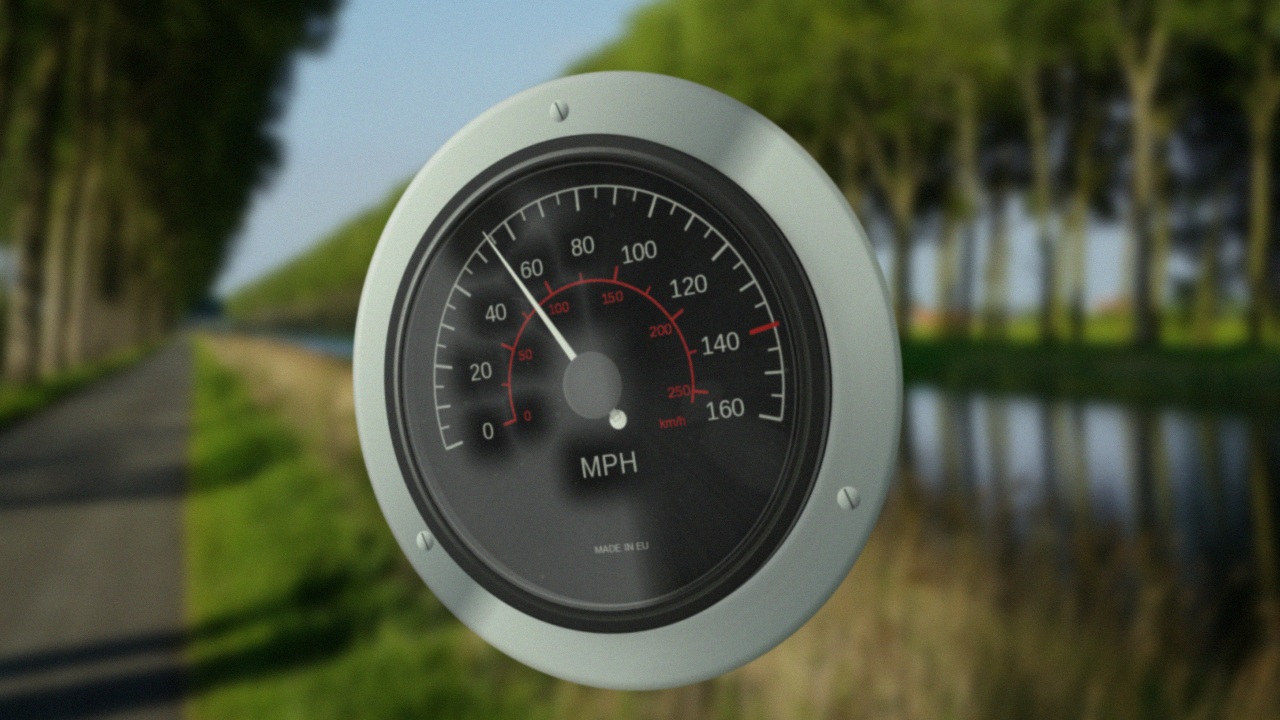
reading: mph 55
